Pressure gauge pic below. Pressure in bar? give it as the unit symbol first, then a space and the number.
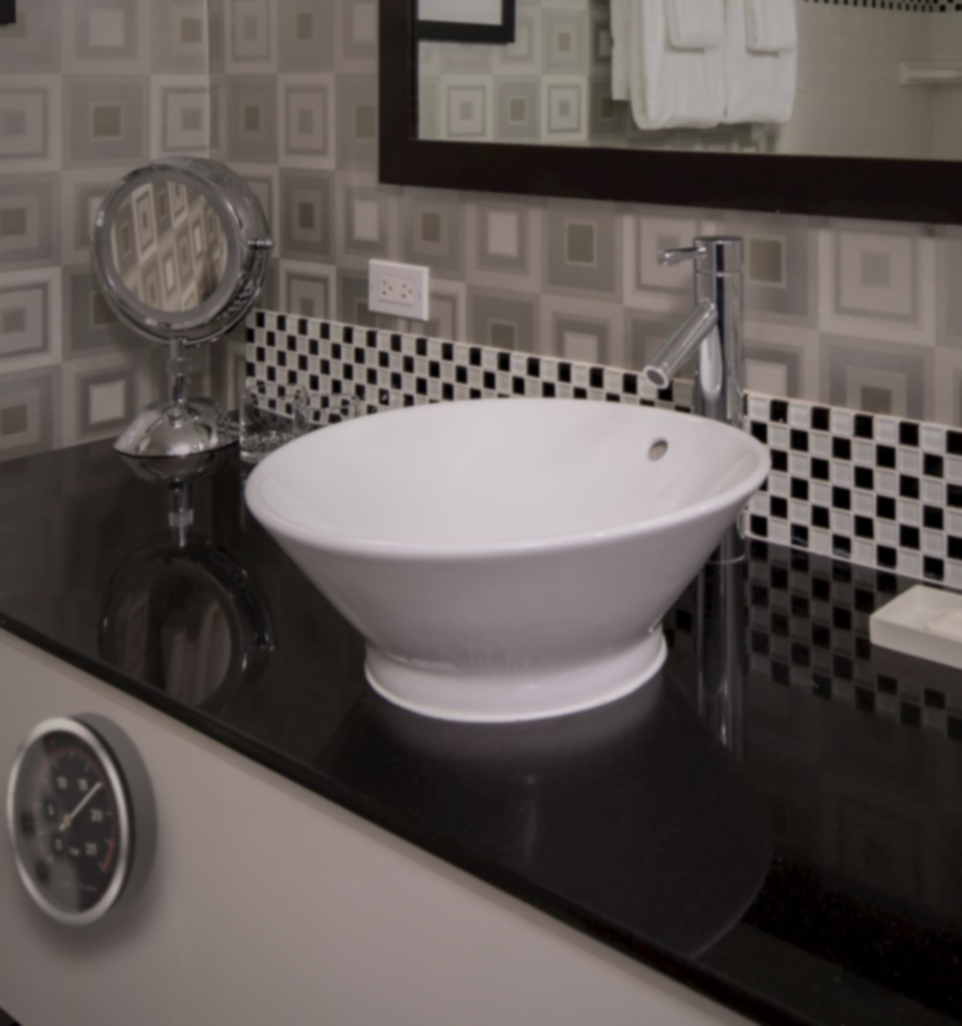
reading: bar 17.5
